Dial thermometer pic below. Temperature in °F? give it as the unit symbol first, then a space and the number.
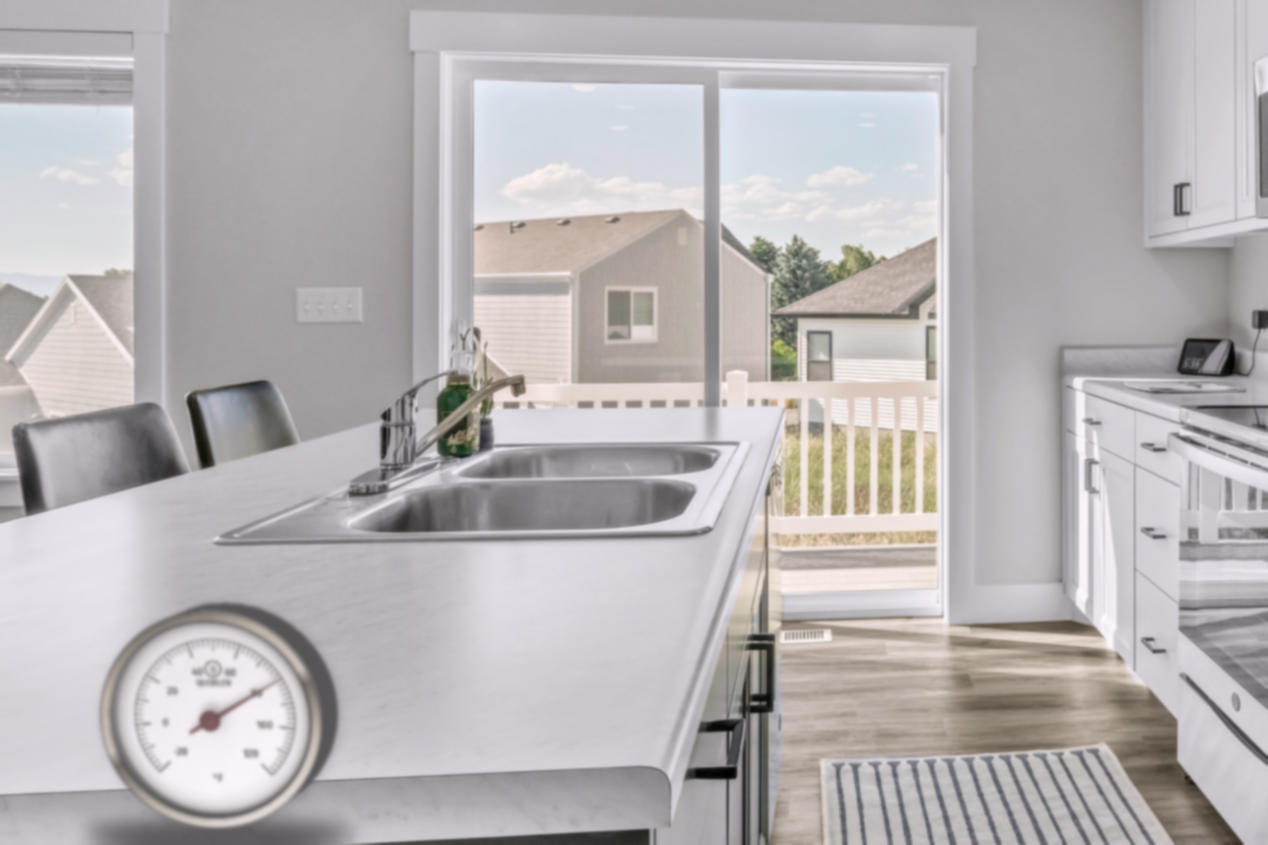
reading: °F 80
